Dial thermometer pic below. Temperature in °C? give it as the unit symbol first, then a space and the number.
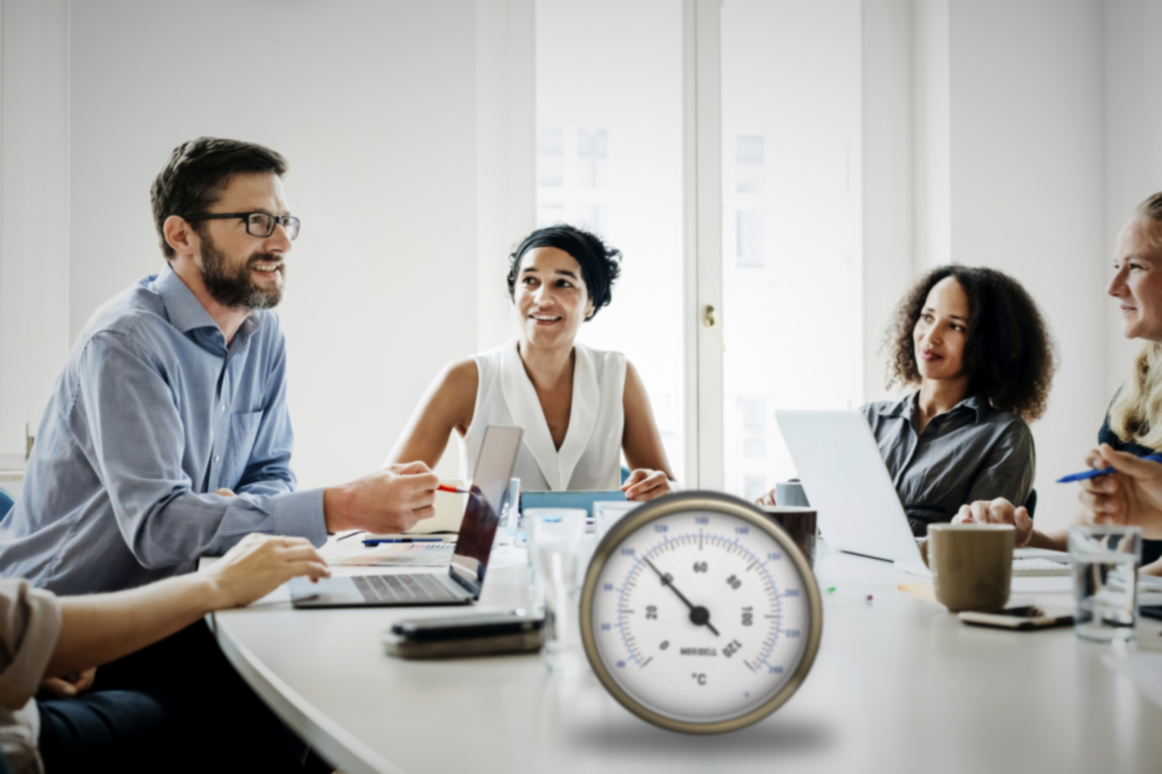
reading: °C 40
